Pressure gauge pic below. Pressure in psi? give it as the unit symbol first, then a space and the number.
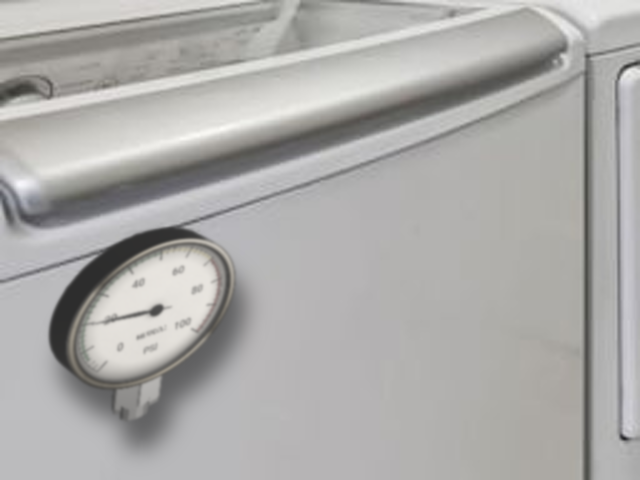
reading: psi 20
